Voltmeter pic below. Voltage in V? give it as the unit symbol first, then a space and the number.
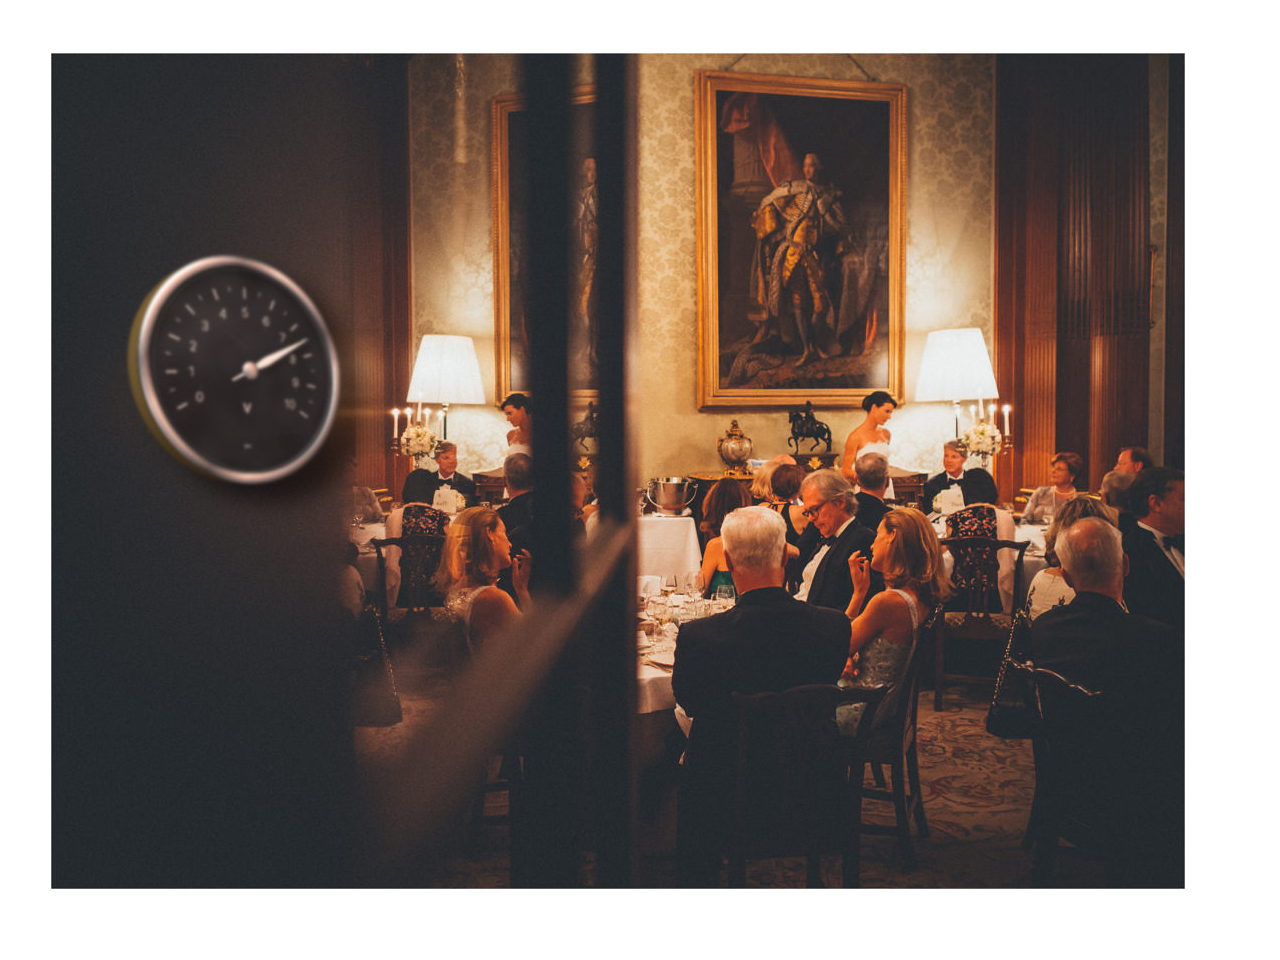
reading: V 7.5
